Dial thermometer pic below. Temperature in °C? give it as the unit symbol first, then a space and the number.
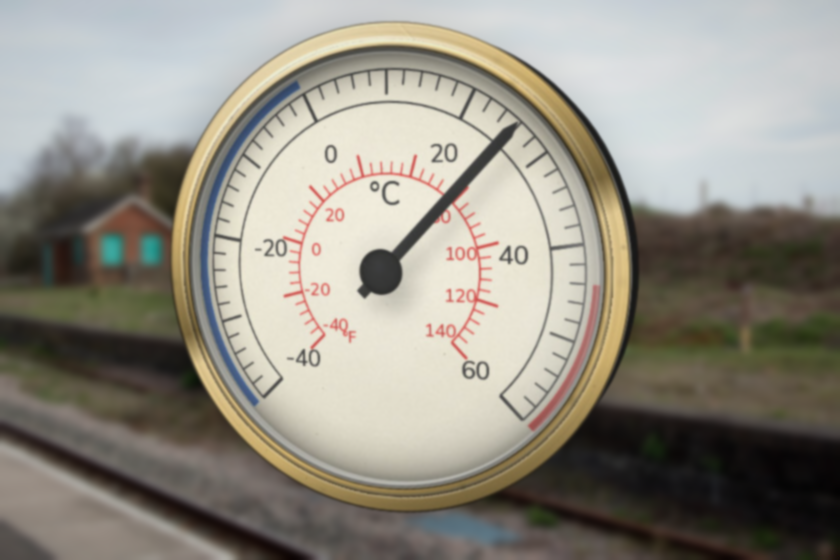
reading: °C 26
